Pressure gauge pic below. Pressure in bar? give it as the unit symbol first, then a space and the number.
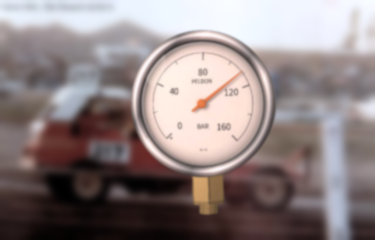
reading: bar 110
